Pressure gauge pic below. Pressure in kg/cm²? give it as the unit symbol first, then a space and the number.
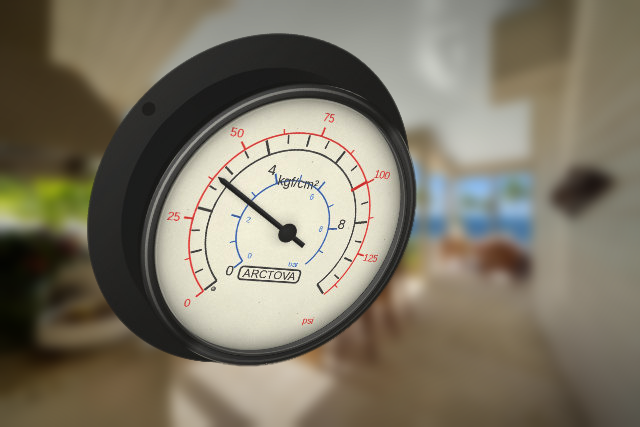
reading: kg/cm² 2.75
